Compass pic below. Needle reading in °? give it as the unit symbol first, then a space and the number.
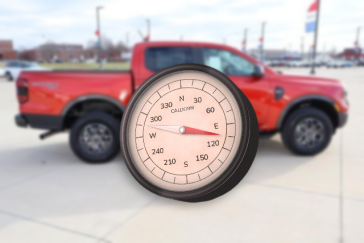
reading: ° 105
